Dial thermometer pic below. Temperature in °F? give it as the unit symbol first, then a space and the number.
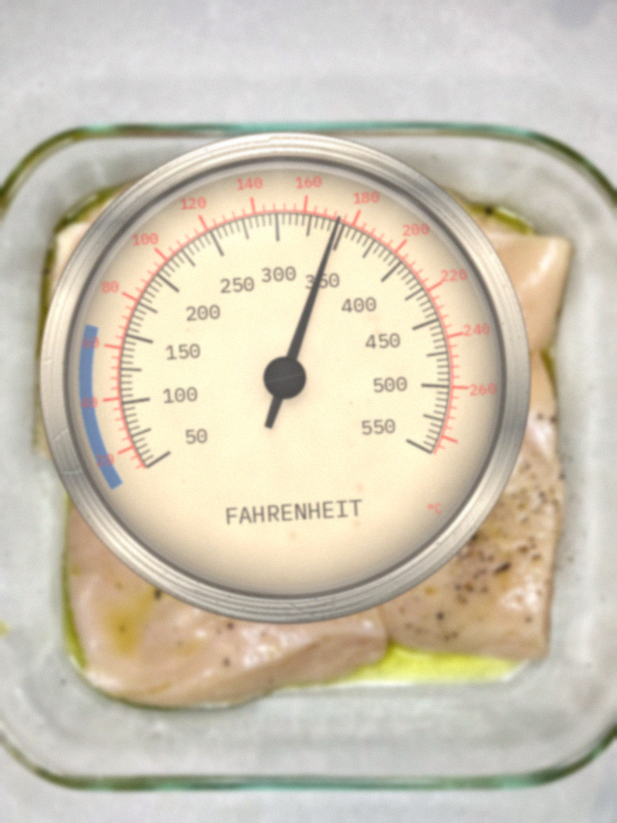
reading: °F 345
